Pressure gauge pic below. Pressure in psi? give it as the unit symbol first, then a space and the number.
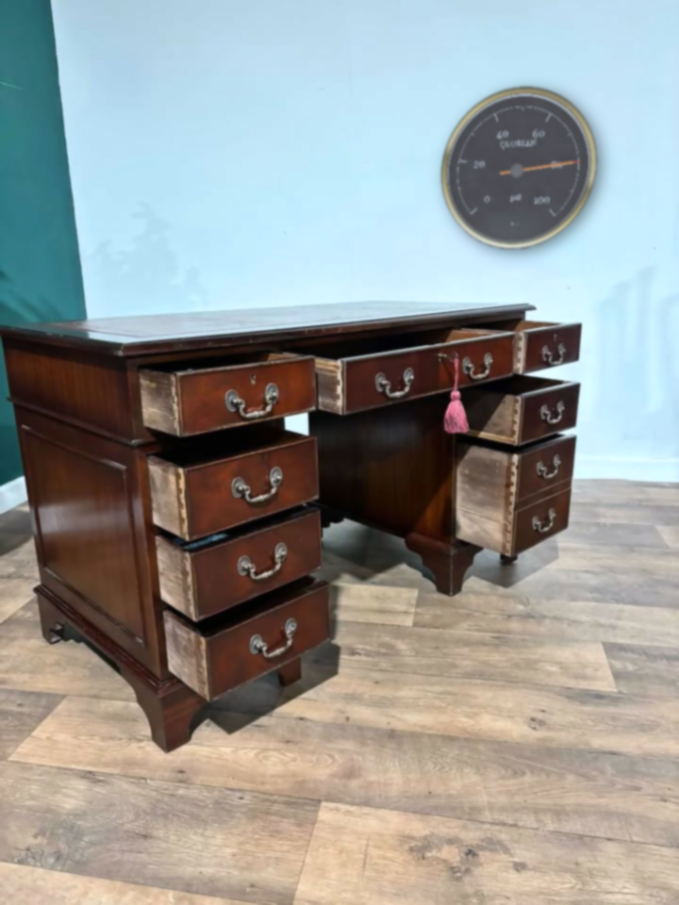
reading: psi 80
